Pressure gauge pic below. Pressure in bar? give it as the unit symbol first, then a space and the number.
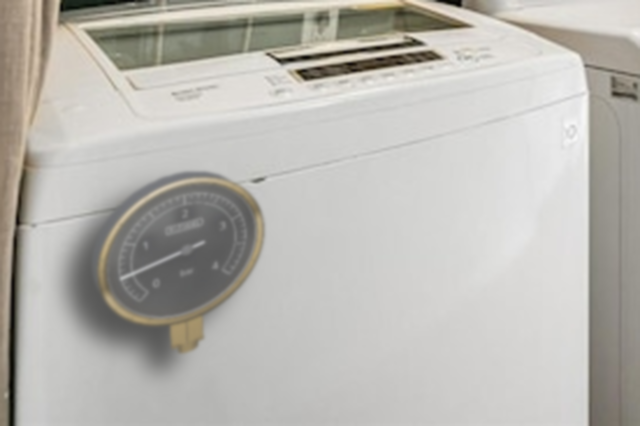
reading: bar 0.5
